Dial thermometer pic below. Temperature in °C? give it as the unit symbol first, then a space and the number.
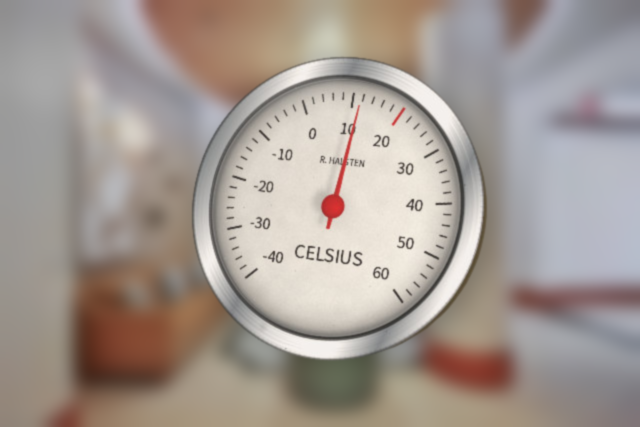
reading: °C 12
